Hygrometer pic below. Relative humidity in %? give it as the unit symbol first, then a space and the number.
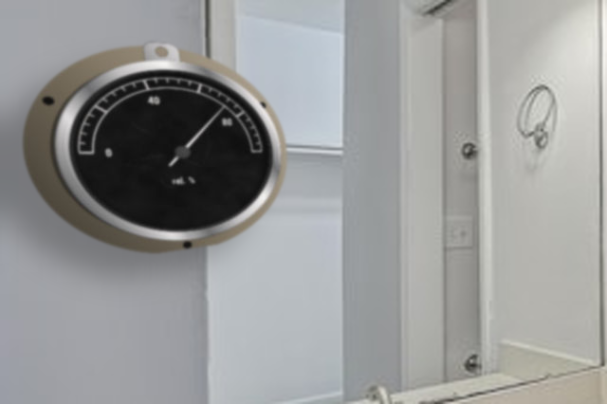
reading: % 72
